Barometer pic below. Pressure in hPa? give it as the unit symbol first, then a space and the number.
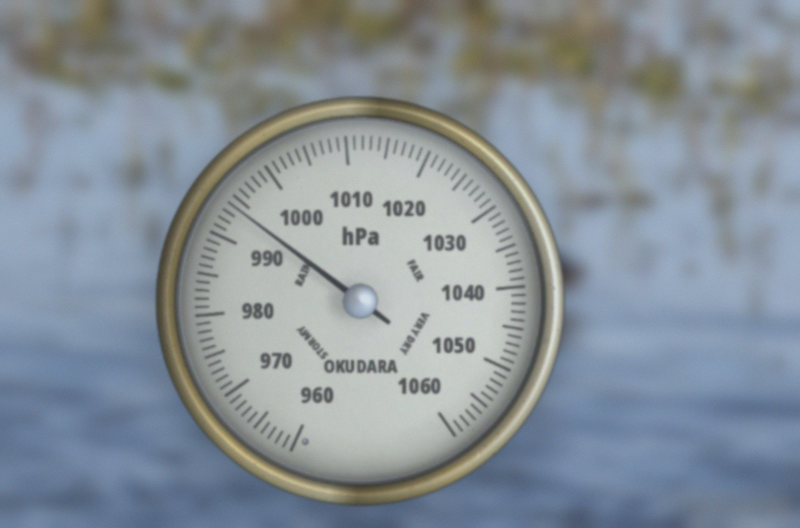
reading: hPa 994
